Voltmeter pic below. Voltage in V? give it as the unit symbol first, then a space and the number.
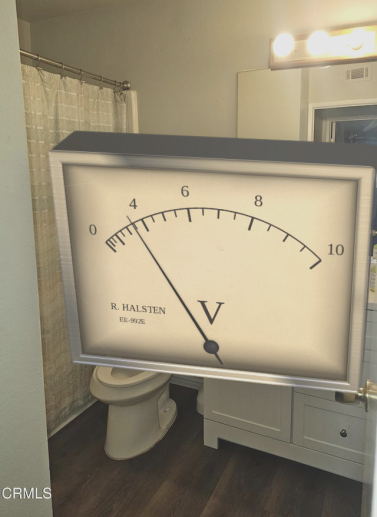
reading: V 3.5
